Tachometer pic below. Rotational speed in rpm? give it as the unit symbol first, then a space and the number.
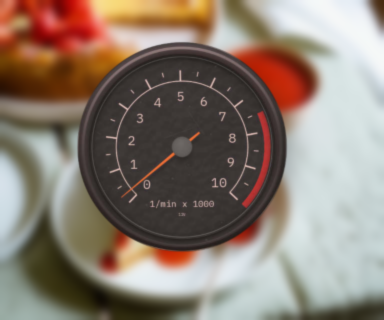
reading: rpm 250
